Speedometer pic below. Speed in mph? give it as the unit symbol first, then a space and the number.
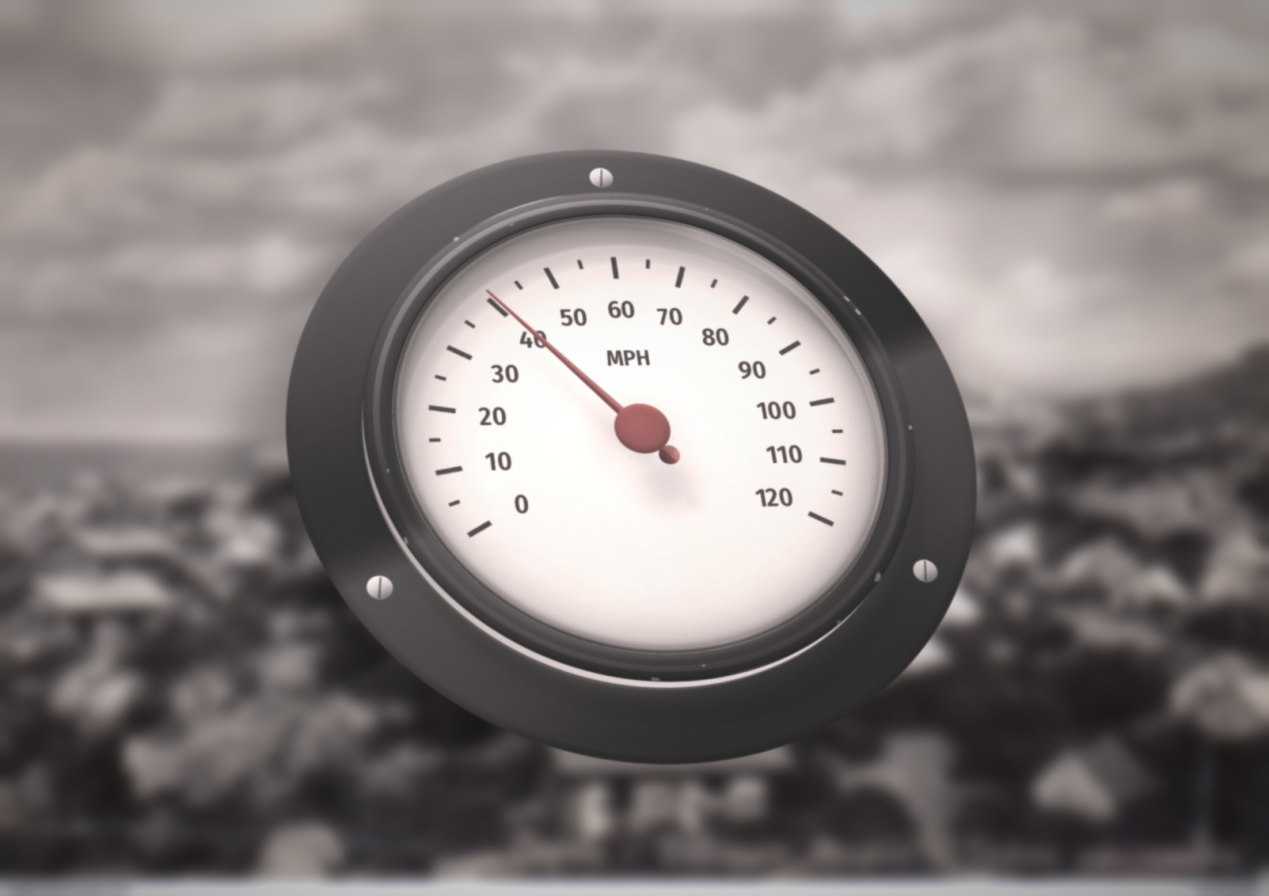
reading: mph 40
